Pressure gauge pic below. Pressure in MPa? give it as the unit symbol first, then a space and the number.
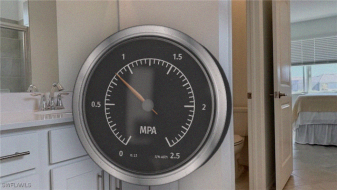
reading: MPa 0.85
